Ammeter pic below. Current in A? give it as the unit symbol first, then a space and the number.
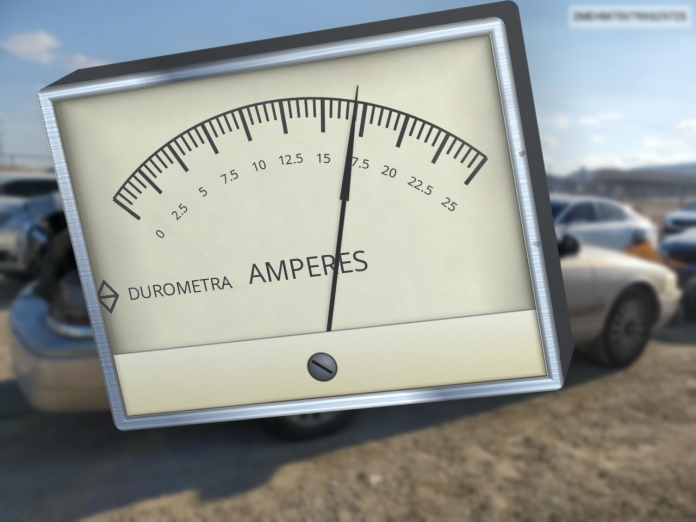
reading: A 17
